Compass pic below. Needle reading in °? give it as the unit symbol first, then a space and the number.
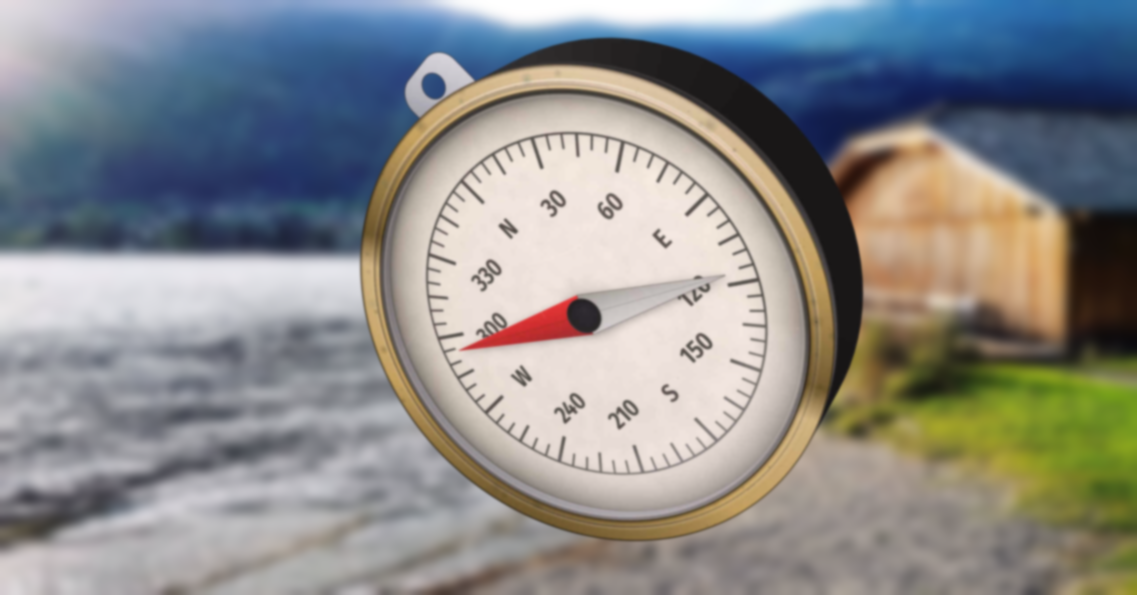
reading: ° 295
